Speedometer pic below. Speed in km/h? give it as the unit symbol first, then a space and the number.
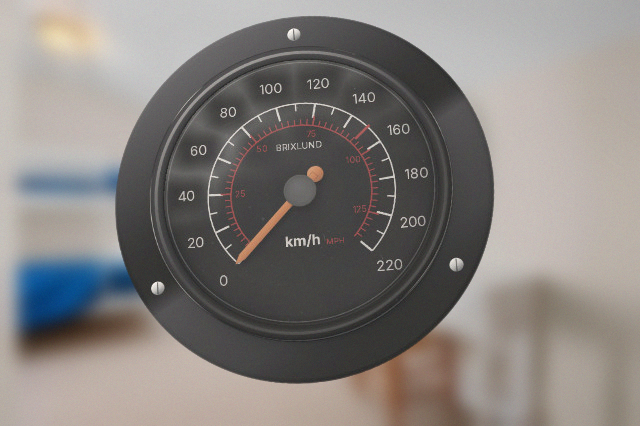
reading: km/h 0
